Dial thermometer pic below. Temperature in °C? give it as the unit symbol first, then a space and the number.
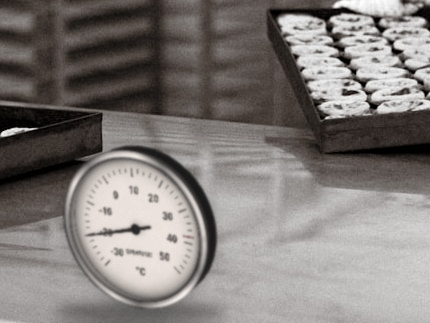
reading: °C -20
